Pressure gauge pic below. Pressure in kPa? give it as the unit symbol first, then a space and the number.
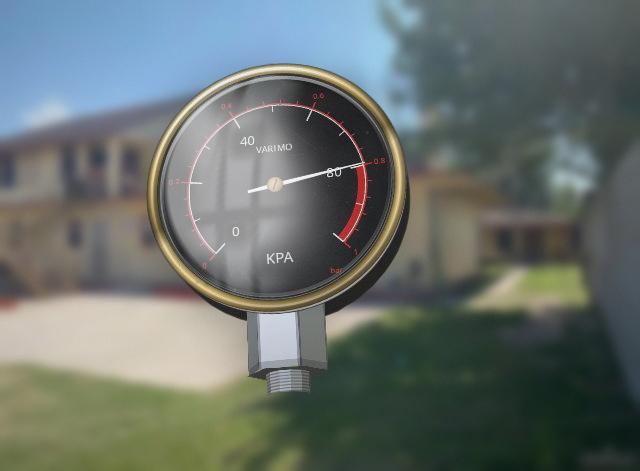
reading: kPa 80
